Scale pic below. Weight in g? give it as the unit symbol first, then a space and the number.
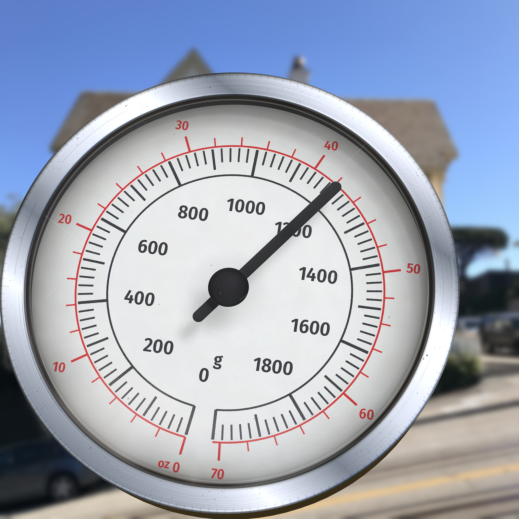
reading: g 1200
